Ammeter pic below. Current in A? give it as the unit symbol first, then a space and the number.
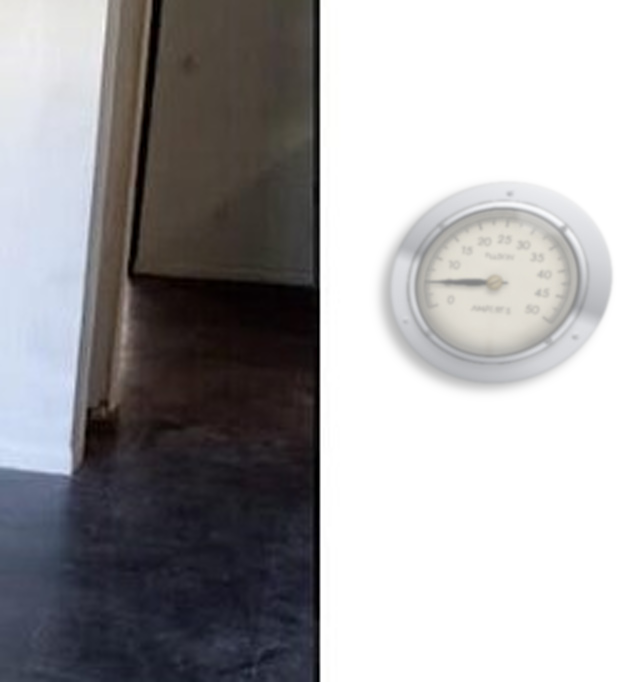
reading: A 5
